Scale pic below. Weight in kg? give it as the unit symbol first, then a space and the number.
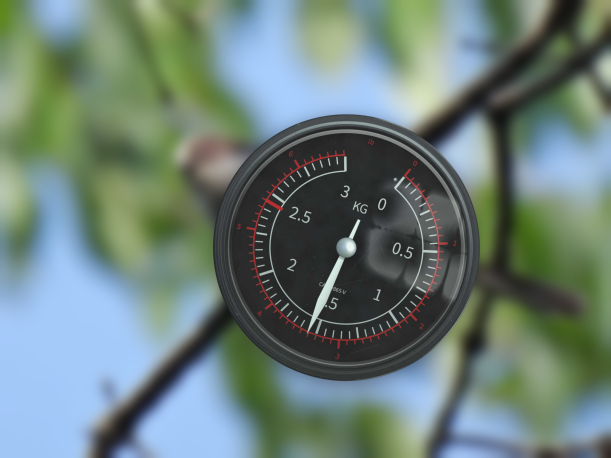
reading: kg 1.55
